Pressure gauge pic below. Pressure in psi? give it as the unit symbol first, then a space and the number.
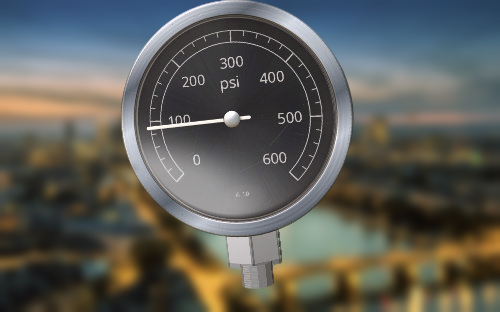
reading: psi 90
